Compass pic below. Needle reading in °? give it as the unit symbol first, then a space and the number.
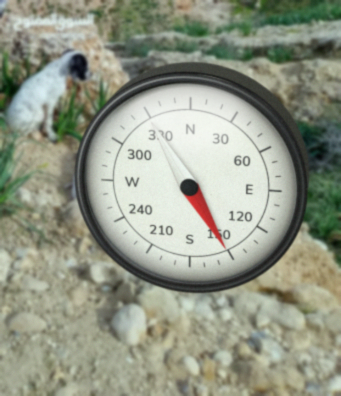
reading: ° 150
